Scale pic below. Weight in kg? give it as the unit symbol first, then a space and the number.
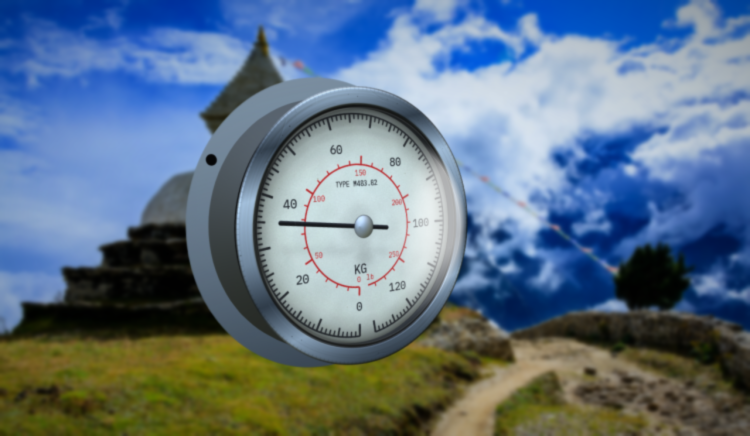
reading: kg 35
